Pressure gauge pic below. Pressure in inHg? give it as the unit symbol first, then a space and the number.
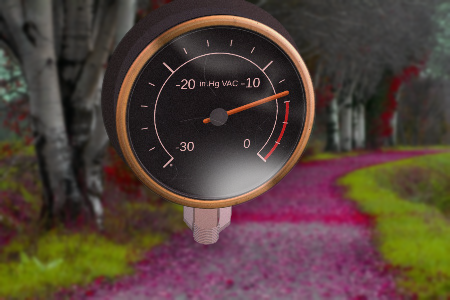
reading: inHg -7
